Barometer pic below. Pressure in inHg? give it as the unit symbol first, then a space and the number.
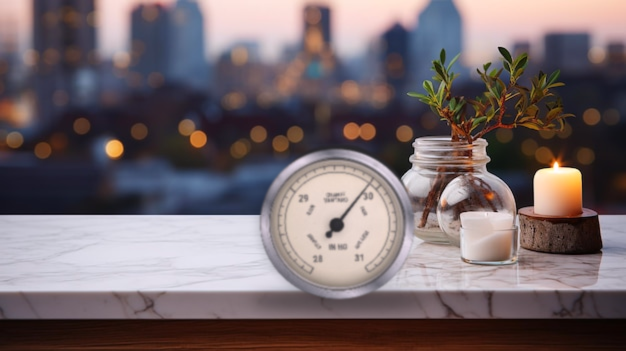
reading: inHg 29.9
